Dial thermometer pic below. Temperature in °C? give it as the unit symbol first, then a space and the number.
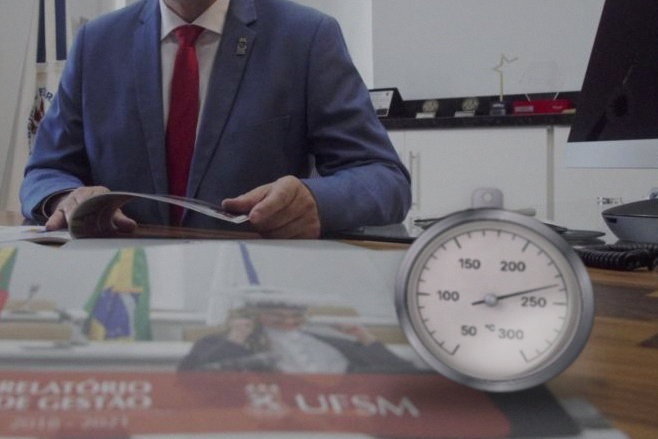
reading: °C 235
